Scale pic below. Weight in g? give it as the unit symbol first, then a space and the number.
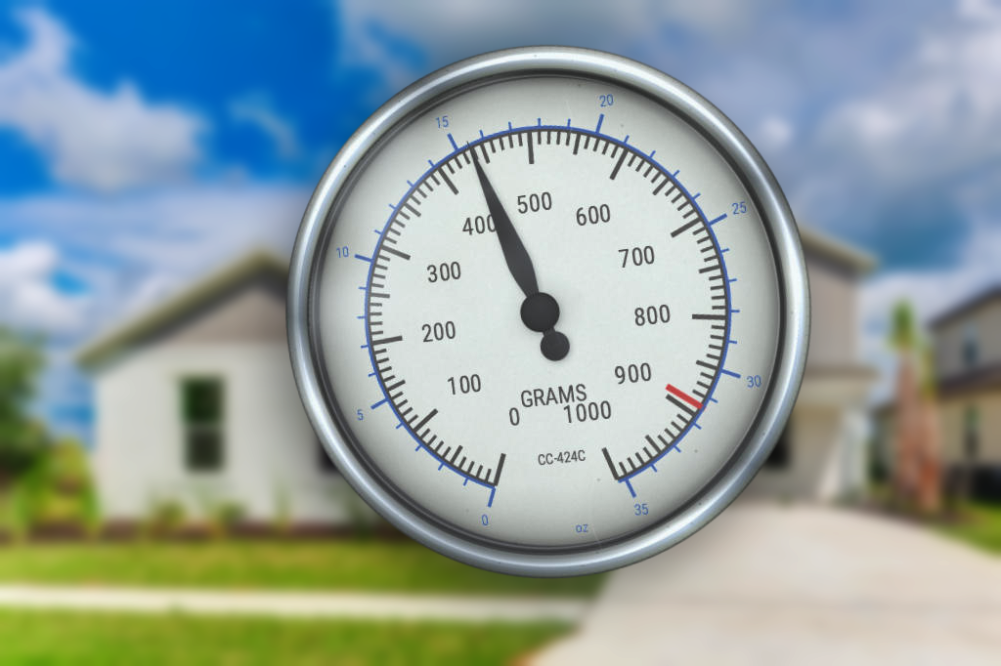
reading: g 440
